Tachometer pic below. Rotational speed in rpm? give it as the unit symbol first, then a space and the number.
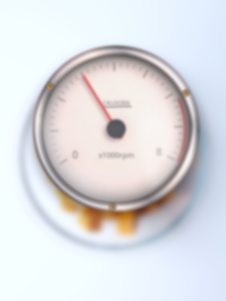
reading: rpm 3000
